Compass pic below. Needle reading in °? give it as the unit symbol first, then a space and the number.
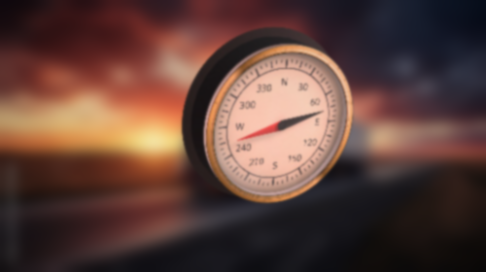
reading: ° 255
